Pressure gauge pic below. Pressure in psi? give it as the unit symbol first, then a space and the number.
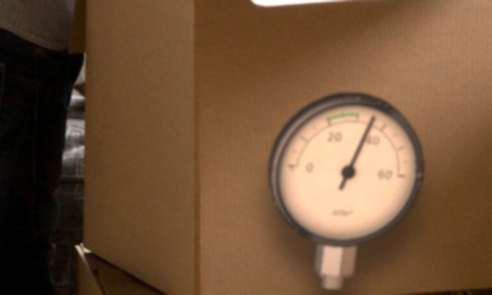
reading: psi 35
